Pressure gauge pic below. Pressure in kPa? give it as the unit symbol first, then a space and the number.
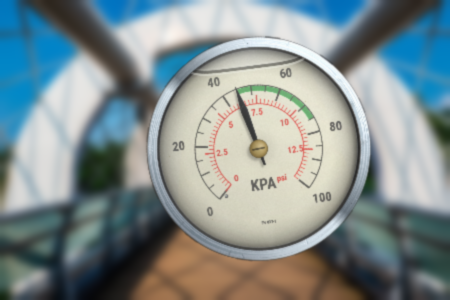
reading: kPa 45
